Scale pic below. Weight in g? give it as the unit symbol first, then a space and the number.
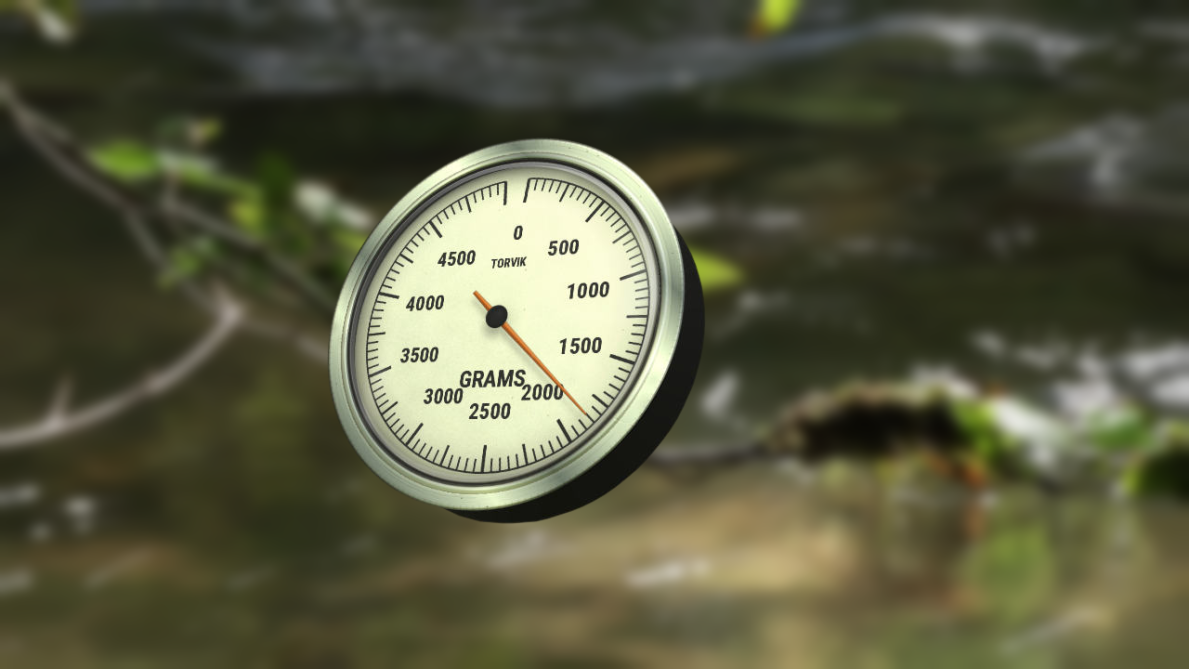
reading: g 1850
